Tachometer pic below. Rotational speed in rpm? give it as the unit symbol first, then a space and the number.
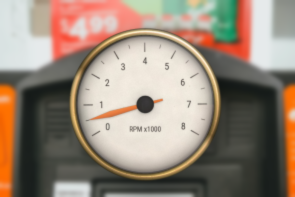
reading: rpm 500
